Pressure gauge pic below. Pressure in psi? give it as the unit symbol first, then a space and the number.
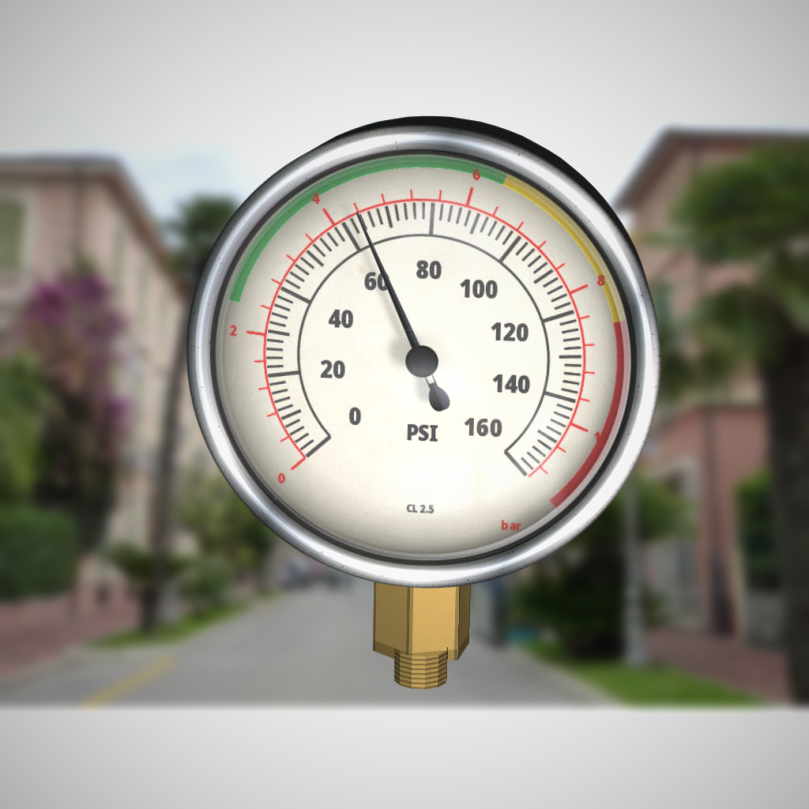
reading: psi 64
